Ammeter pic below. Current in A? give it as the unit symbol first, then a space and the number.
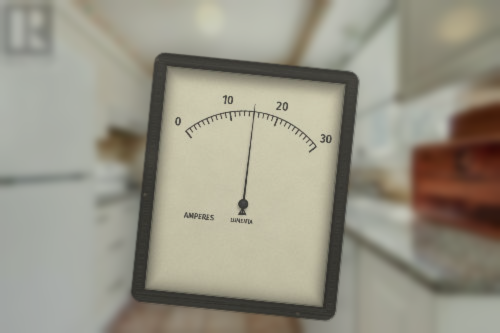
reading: A 15
